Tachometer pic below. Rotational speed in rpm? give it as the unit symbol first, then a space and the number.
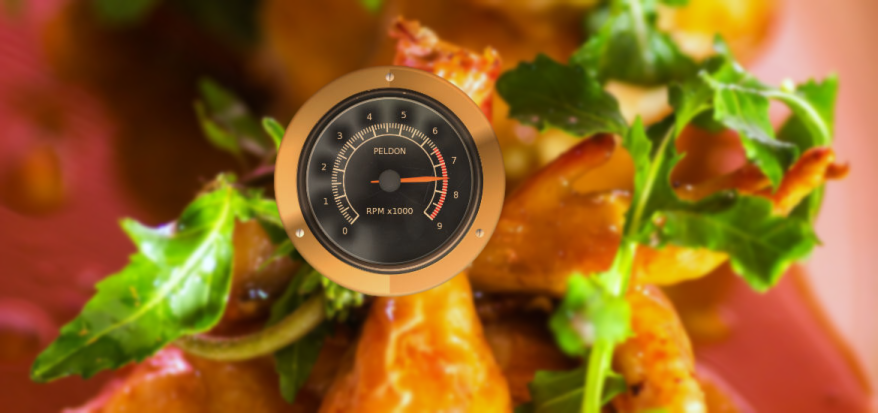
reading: rpm 7500
